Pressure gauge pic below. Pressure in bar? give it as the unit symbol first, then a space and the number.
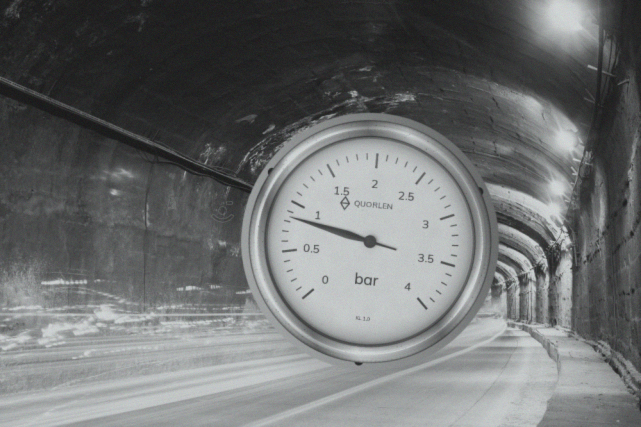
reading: bar 0.85
